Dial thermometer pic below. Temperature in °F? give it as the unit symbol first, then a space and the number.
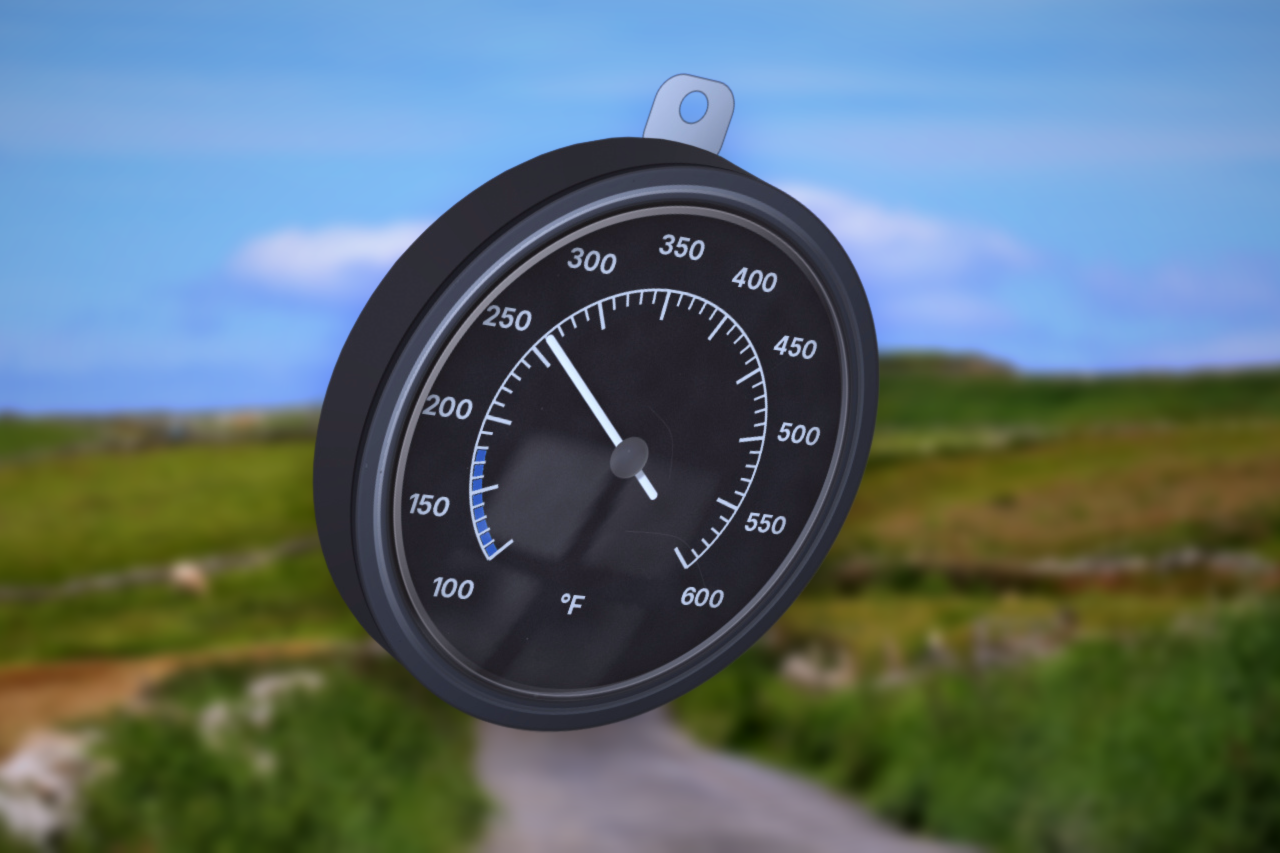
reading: °F 260
